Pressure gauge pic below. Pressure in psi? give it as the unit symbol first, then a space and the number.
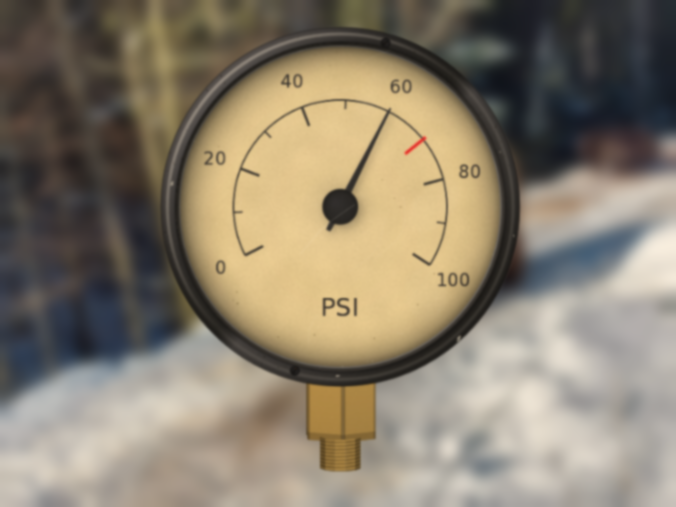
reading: psi 60
